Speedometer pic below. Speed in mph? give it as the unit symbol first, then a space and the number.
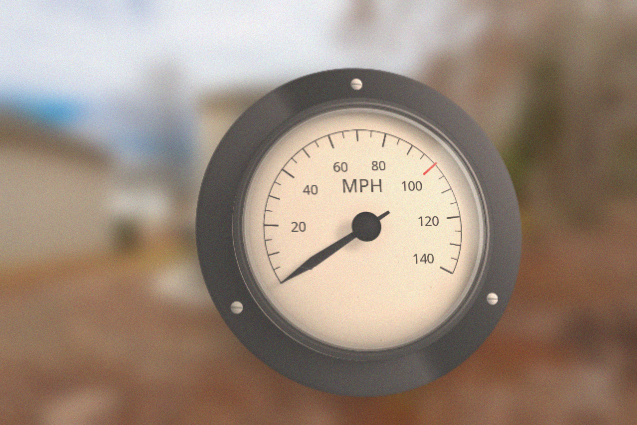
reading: mph 0
